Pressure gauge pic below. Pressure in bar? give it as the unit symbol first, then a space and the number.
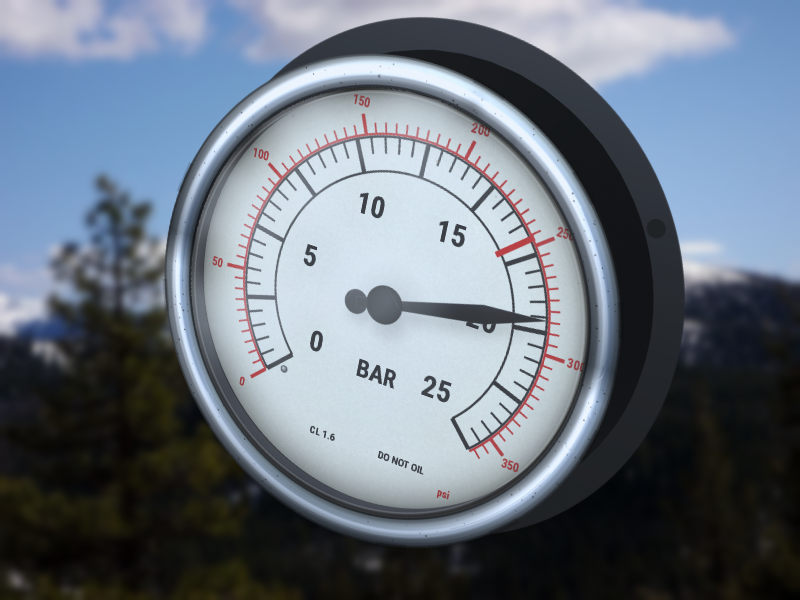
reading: bar 19.5
